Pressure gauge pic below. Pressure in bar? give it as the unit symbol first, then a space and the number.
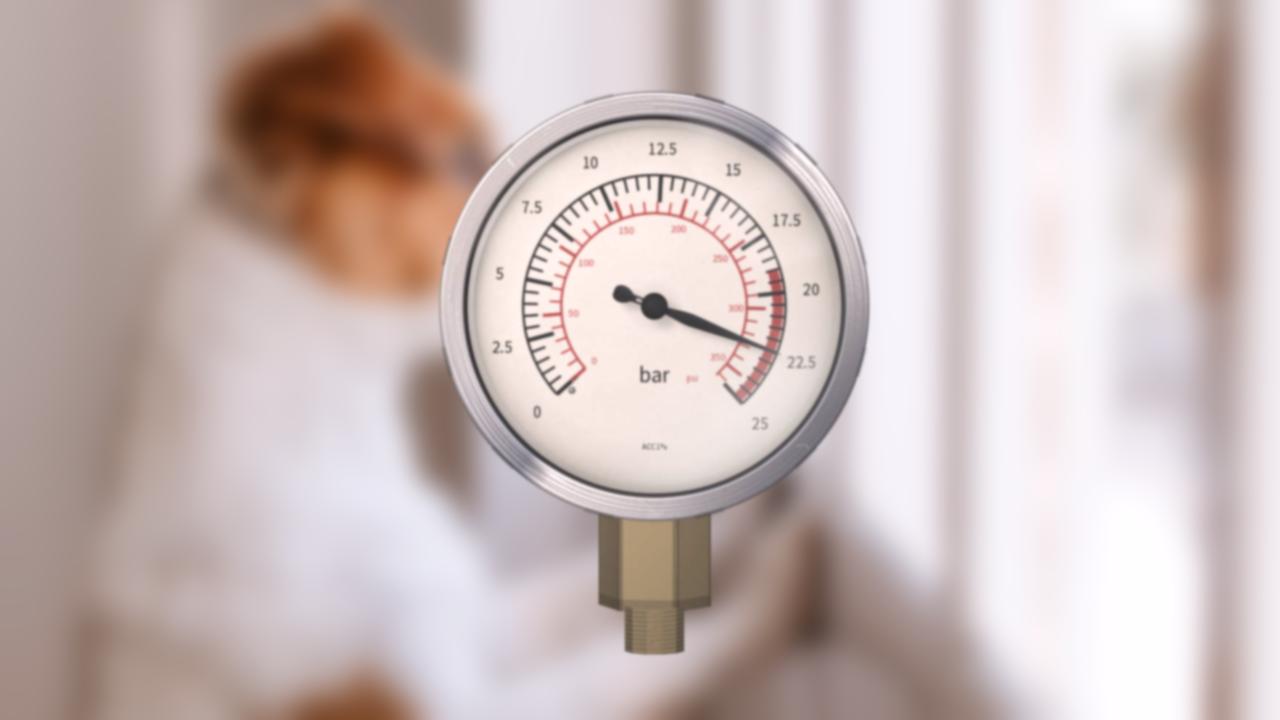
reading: bar 22.5
